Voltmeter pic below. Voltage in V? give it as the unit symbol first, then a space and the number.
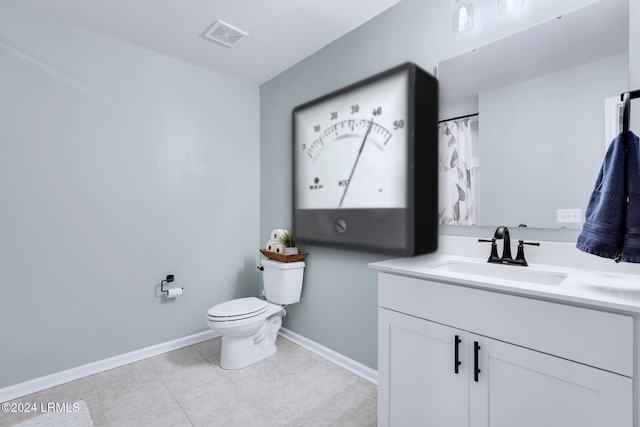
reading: V 40
